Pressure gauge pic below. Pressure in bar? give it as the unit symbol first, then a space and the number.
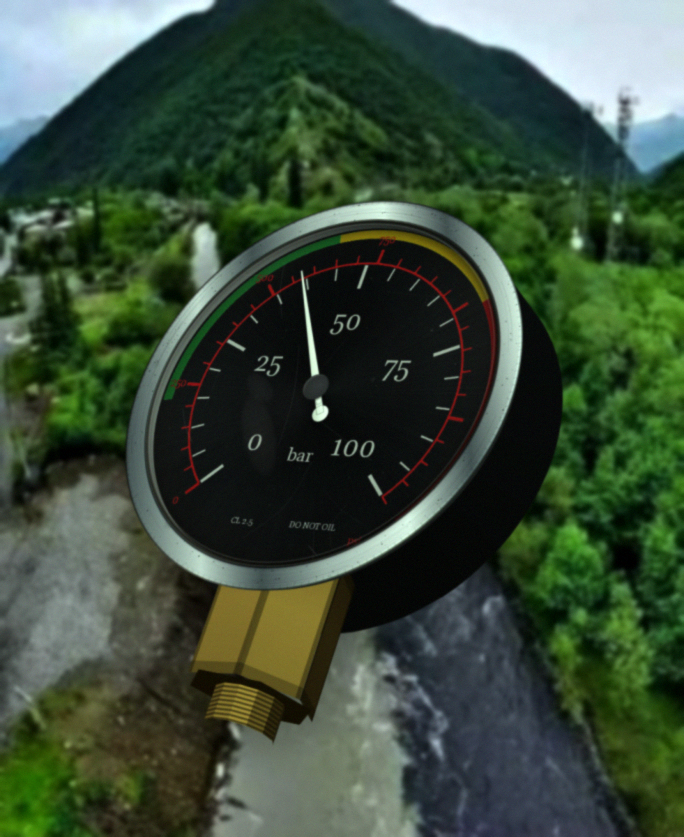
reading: bar 40
